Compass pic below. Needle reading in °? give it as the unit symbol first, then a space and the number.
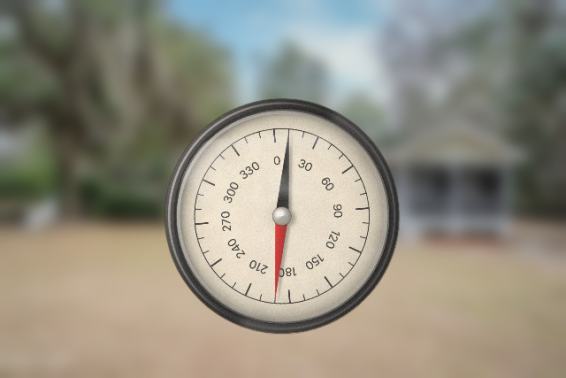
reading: ° 190
